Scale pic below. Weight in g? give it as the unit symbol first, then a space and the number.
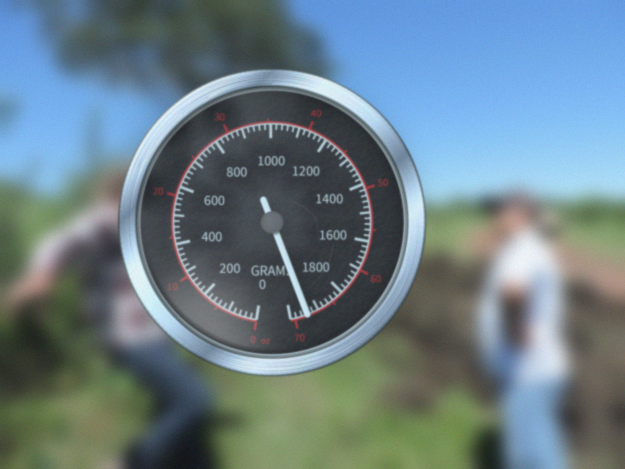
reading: g 1940
